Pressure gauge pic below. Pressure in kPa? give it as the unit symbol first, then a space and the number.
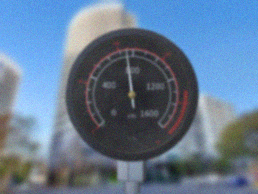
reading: kPa 750
